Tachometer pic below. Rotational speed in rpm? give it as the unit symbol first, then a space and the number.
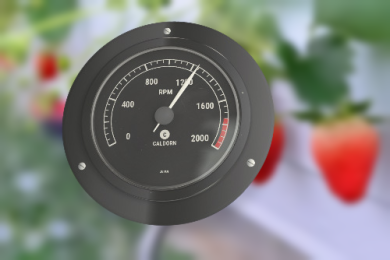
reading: rpm 1250
